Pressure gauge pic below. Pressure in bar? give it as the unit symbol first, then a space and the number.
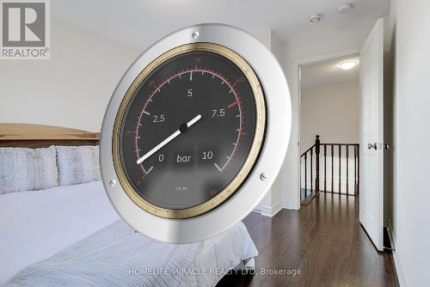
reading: bar 0.5
